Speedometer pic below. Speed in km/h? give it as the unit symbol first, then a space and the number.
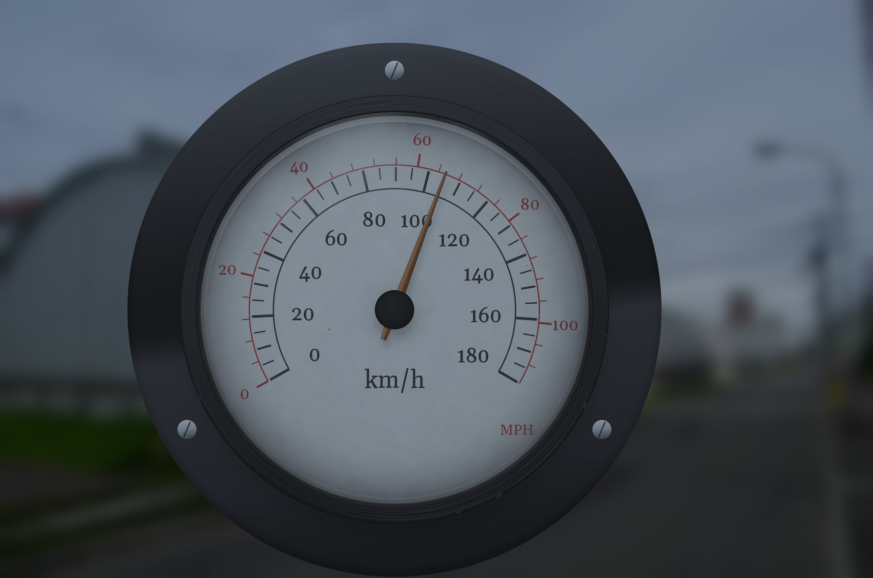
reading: km/h 105
